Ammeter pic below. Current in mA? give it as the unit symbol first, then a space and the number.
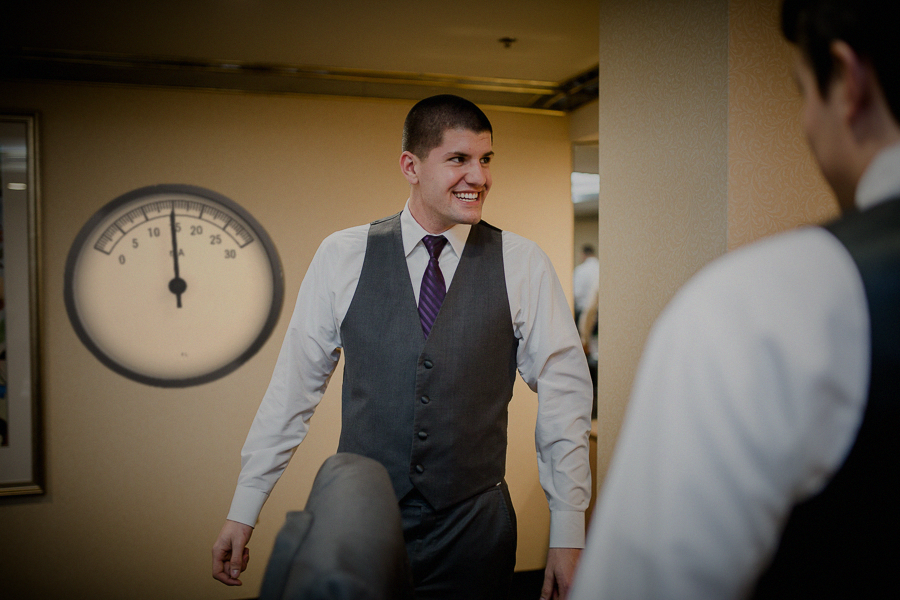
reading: mA 15
